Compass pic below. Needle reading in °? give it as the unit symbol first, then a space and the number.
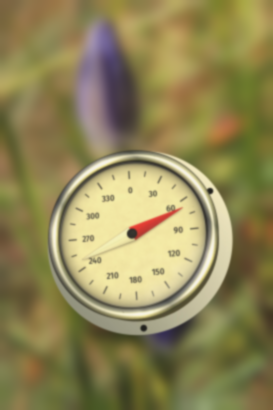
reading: ° 67.5
